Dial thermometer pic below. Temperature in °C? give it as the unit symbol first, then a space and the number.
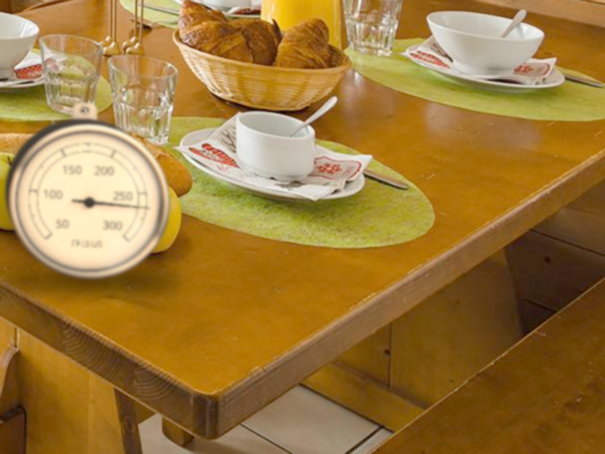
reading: °C 262.5
